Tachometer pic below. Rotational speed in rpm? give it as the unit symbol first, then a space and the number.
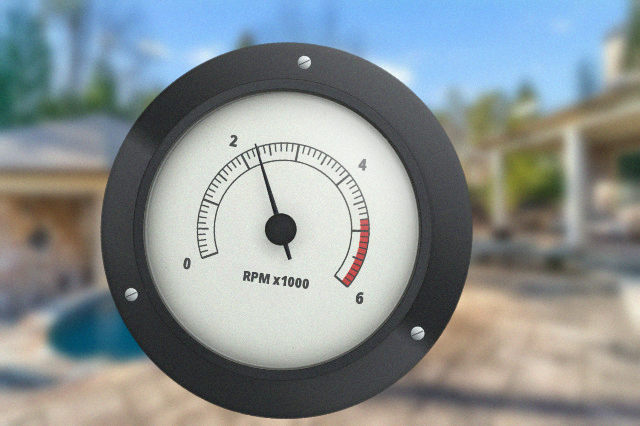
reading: rpm 2300
